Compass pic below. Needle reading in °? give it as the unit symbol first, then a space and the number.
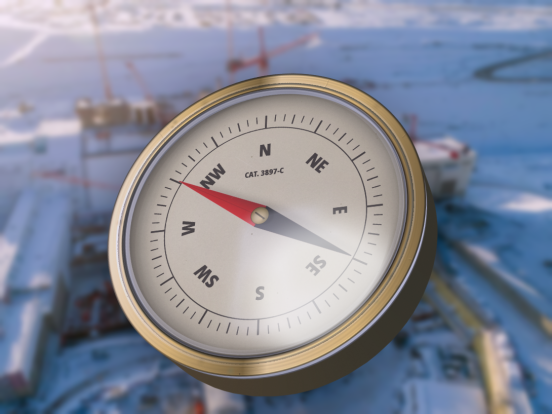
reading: ° 300
